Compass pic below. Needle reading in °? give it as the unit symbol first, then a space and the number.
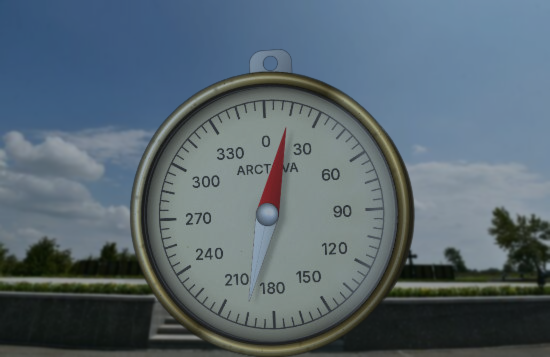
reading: ° 15
